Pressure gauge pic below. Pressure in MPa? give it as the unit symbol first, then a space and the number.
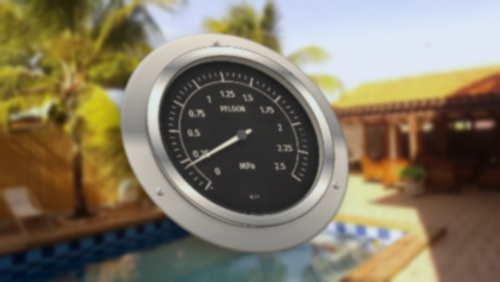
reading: MPa 0.2
